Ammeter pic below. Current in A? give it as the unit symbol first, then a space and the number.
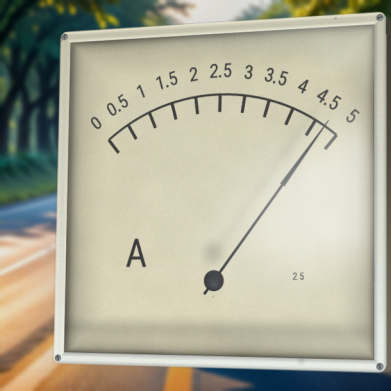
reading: A 4.75
